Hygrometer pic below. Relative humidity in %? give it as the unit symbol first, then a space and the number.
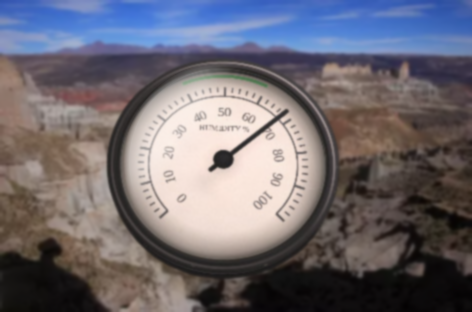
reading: % 68
